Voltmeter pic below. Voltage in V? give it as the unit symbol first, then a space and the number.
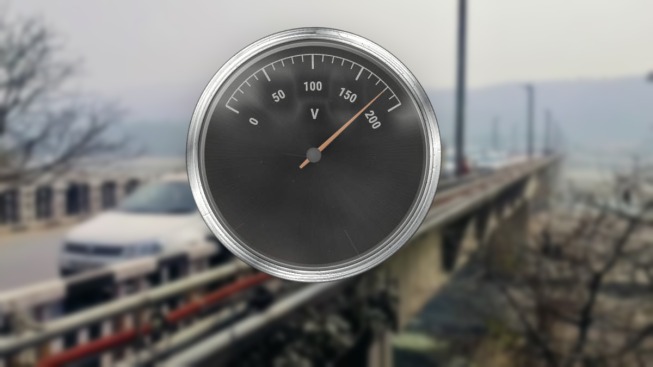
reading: V 180
